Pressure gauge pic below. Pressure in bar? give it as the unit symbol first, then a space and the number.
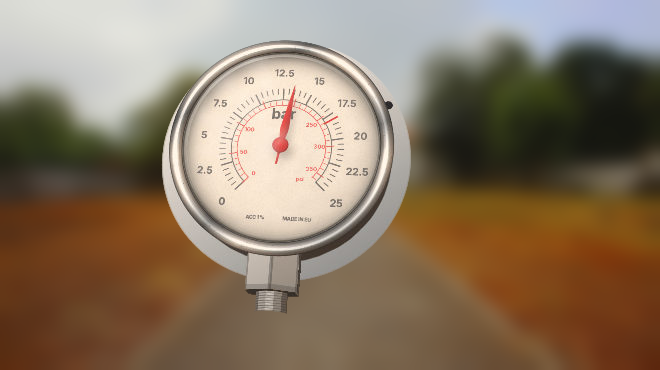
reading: bar 13.5
